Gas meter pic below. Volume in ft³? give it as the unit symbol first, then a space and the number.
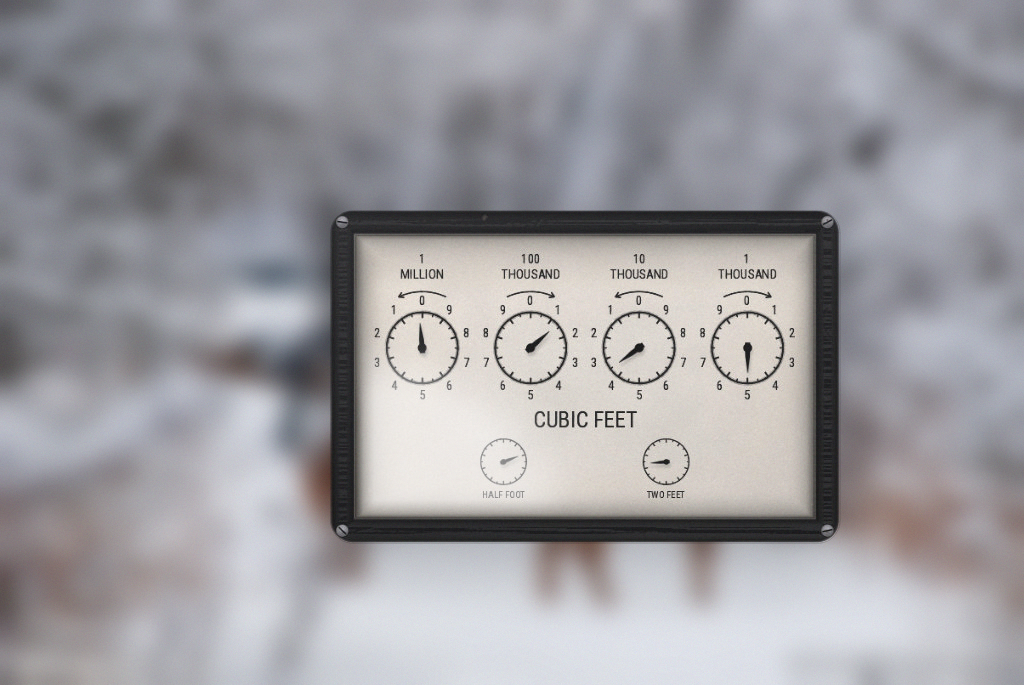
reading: ft³ 13500
